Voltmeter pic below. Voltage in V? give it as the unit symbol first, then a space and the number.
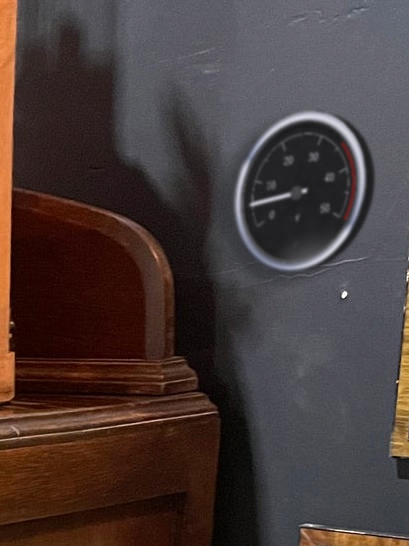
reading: V 5
